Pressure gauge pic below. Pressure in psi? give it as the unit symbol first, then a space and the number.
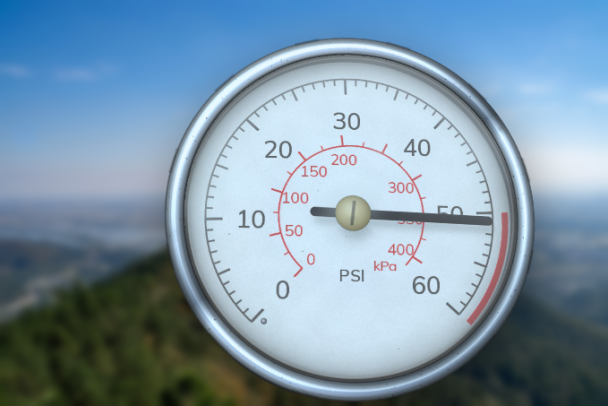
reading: psi 51
